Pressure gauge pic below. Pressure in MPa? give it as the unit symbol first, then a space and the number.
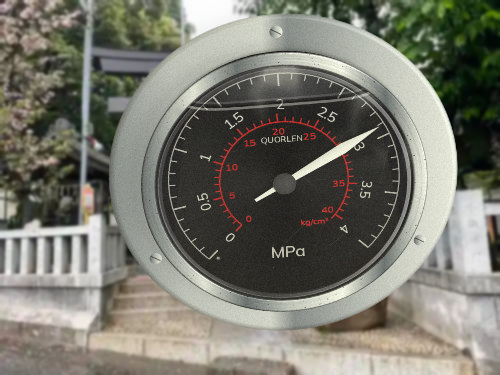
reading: MPa 2.9
